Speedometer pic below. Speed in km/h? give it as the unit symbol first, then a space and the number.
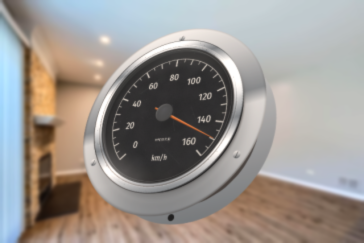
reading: km/h 150
